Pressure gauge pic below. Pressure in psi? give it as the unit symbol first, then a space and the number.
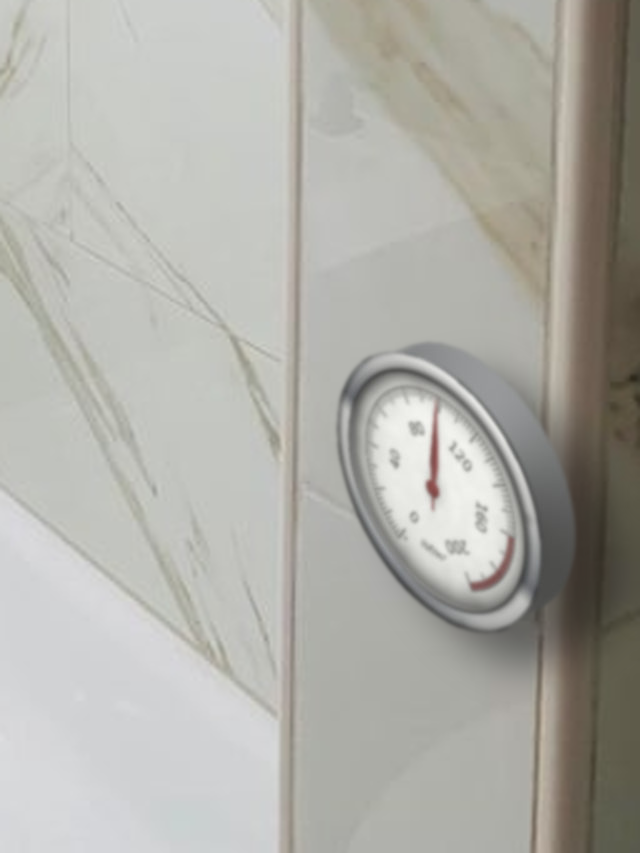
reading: psi 100
